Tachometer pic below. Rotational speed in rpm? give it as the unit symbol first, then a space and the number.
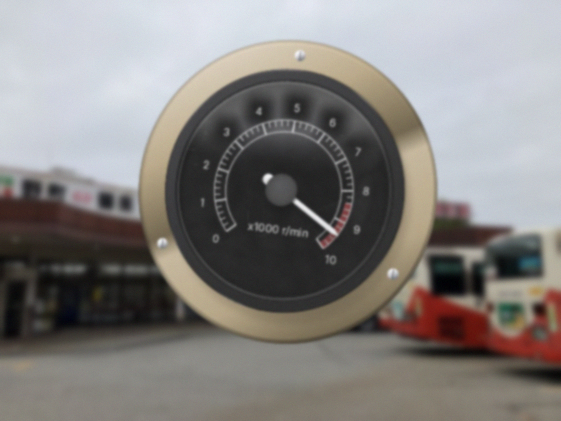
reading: rpm 9400
